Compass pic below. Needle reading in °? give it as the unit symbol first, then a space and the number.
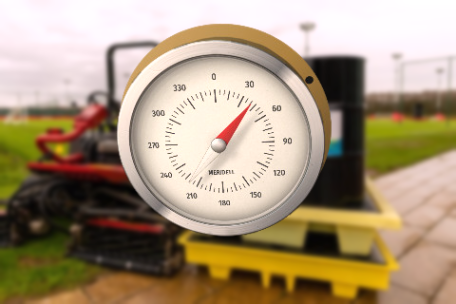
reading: ° 40
